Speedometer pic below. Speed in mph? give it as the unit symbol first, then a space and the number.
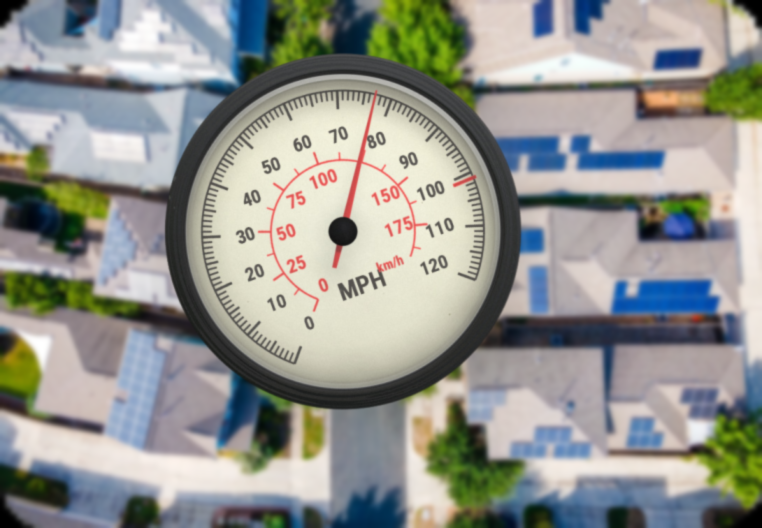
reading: mph 77
